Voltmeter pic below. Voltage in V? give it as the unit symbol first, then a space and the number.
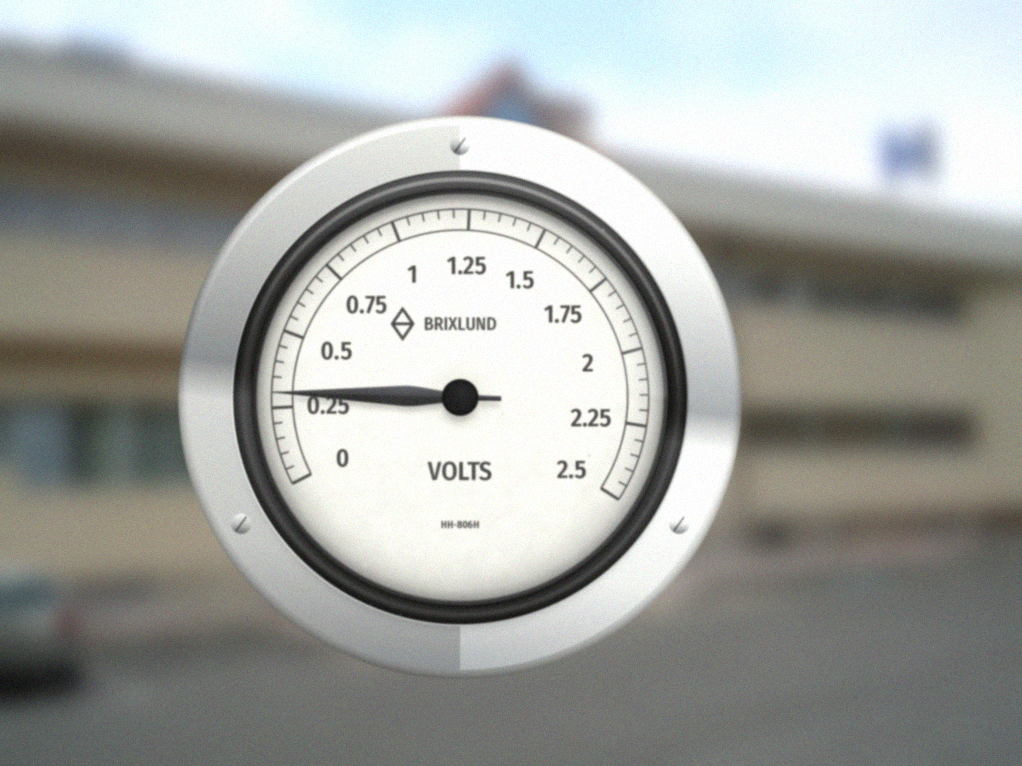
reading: V 0.3
